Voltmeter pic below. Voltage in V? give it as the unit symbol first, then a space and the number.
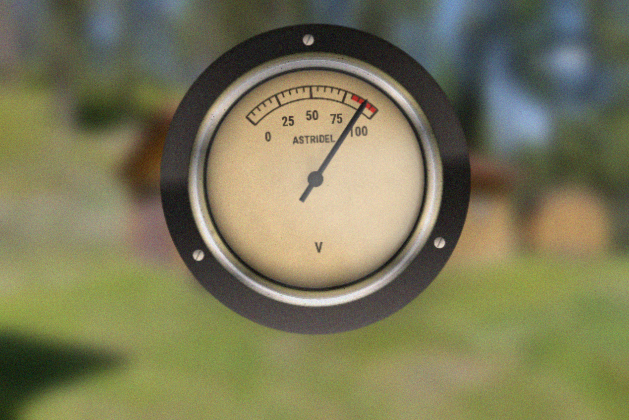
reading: V 90
